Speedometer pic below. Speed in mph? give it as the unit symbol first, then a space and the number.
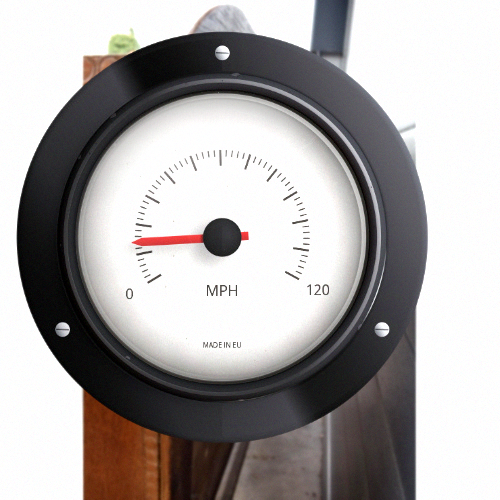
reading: mph 14
